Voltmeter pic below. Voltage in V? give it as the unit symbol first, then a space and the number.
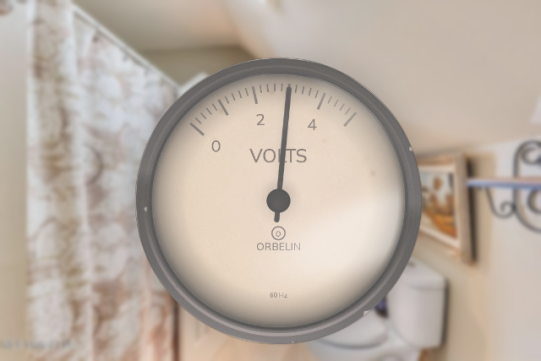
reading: V 3
